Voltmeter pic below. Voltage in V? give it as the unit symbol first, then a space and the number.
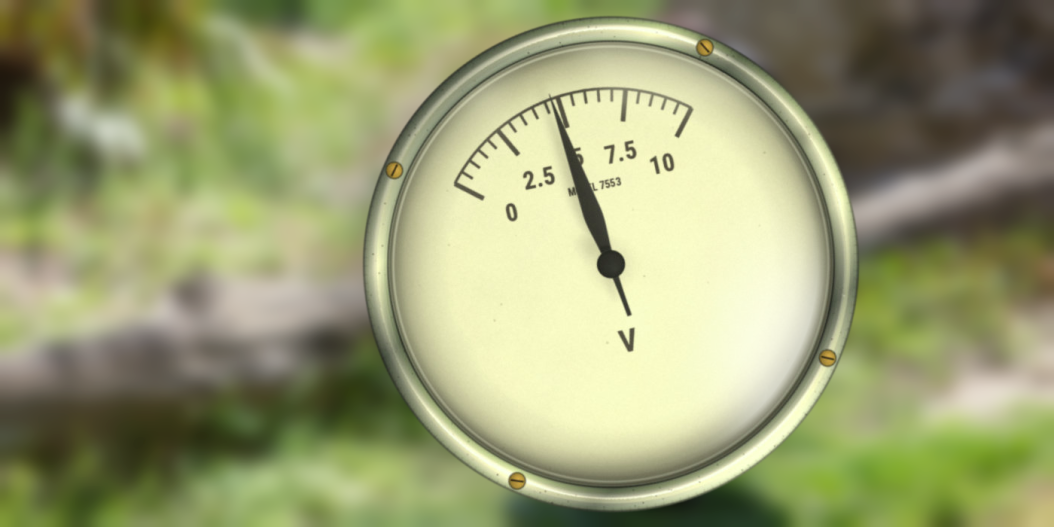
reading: V 4.75
